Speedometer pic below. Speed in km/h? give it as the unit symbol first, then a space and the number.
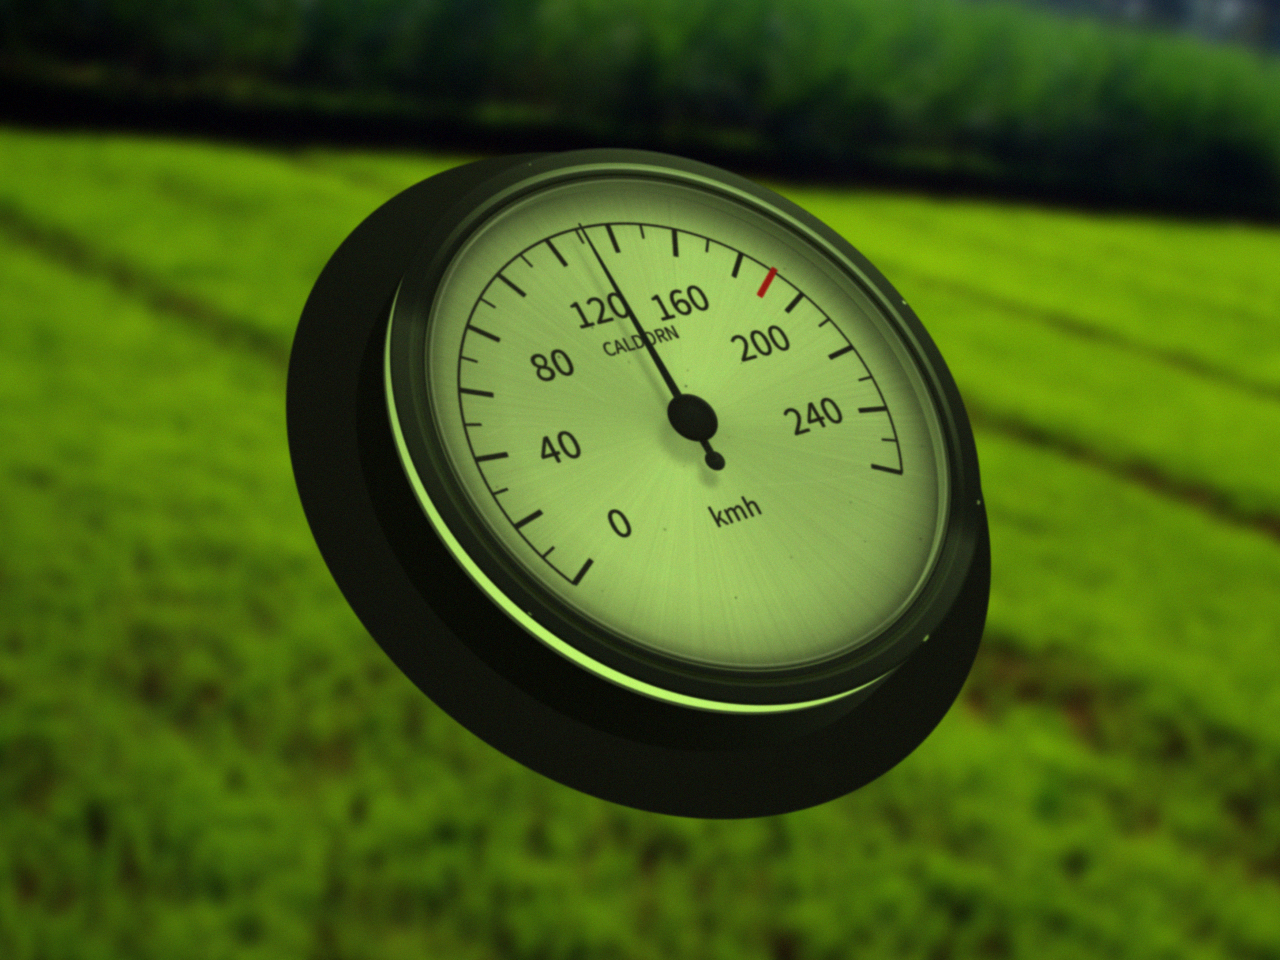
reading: km/h 130
